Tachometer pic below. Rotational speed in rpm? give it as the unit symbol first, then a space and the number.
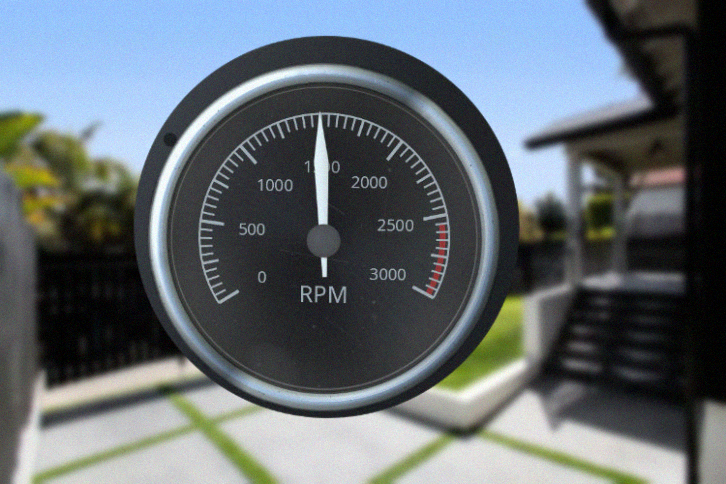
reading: rpm 1500
